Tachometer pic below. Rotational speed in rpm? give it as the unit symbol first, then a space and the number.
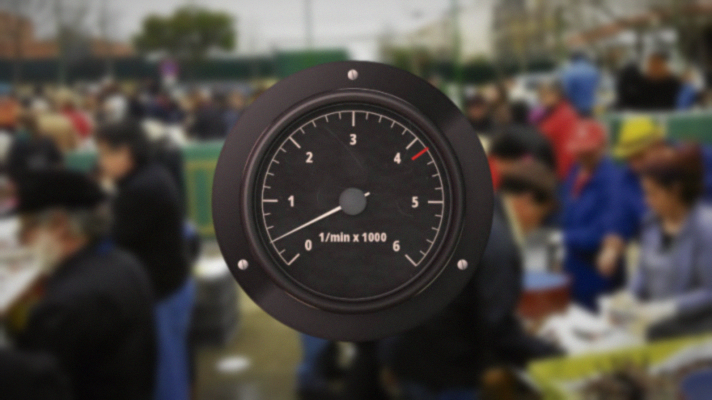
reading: rpm 400
